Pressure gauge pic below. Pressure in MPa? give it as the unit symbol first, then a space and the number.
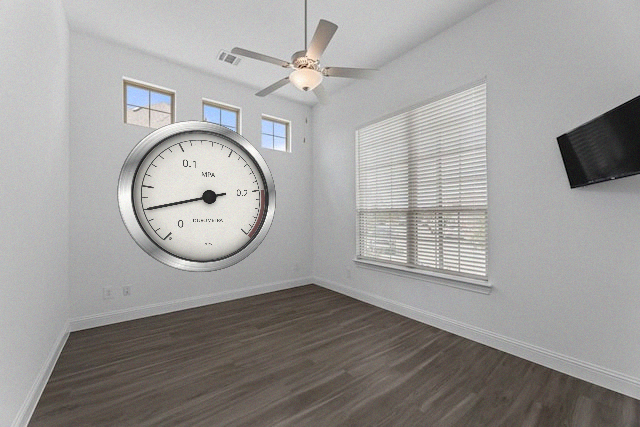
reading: MPa 0.03
